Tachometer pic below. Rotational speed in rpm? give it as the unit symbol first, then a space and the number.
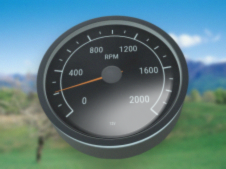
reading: rpm 200
